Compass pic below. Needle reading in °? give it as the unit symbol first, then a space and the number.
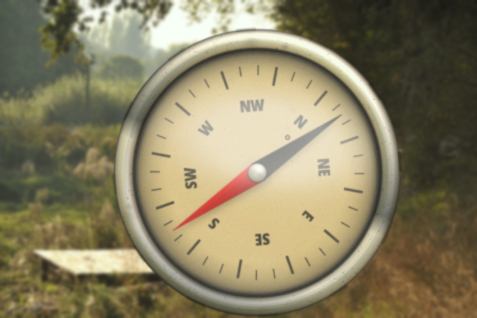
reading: ° 195
